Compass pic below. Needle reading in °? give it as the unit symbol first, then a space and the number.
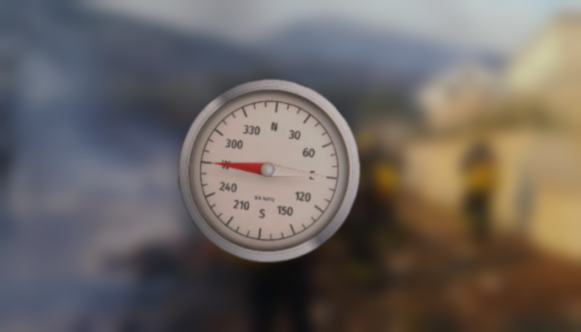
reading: ° 270
